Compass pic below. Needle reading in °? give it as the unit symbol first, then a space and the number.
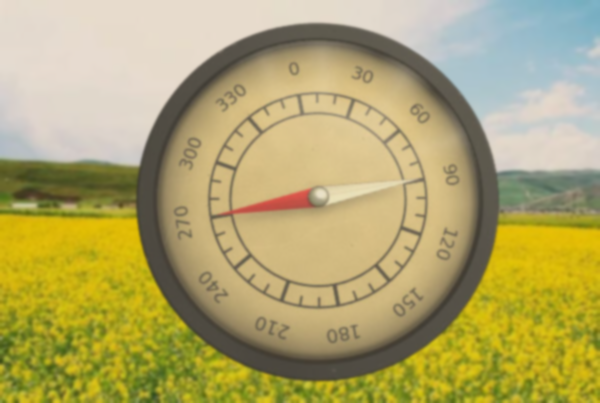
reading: ° 270
